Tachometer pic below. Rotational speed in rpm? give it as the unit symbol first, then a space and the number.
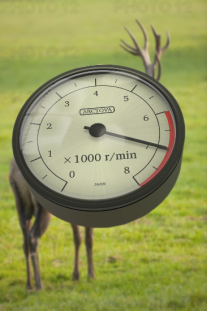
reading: rpm 7000
